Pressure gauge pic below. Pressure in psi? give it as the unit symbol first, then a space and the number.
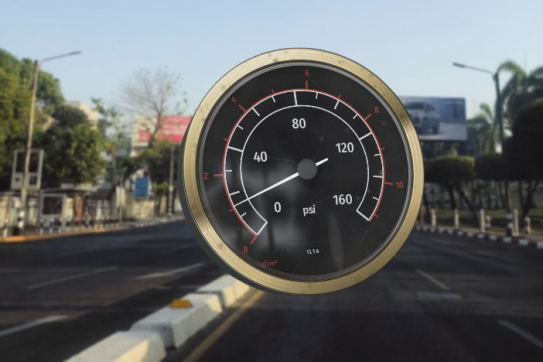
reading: psi 15
